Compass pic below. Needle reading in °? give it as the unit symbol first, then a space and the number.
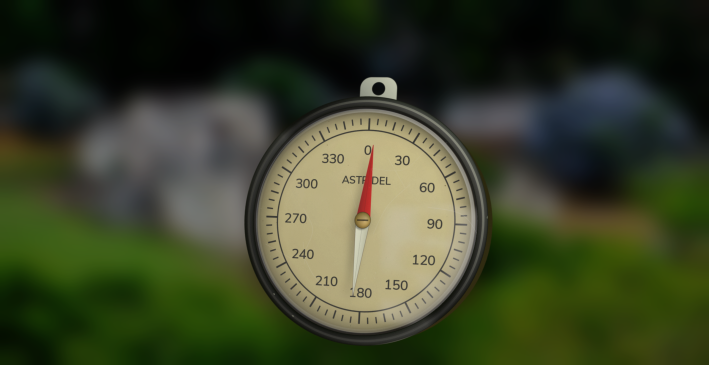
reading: ° 5
